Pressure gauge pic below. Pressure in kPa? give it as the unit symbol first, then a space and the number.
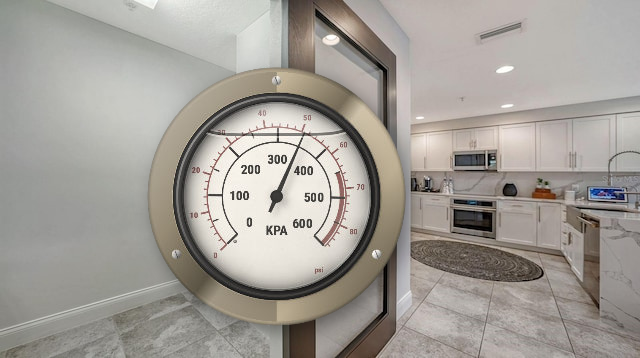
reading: kPa 350
